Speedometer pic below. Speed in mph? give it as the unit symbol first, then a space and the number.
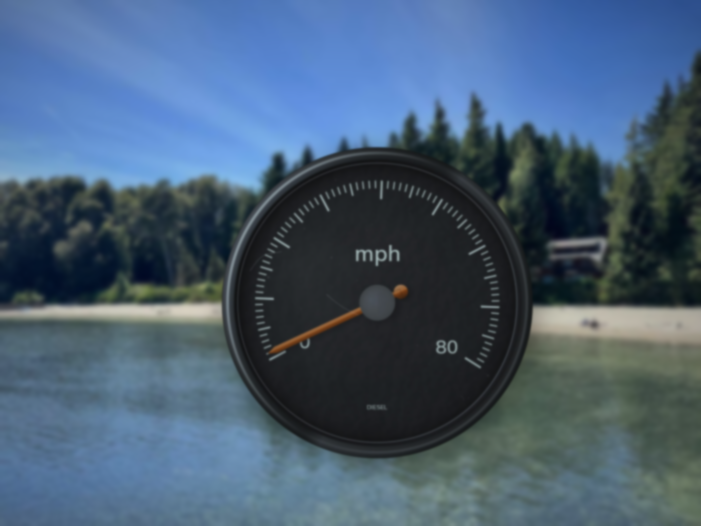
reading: mph 1
